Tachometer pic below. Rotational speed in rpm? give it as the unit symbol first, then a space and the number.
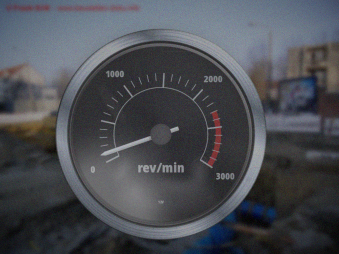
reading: rpm 100
